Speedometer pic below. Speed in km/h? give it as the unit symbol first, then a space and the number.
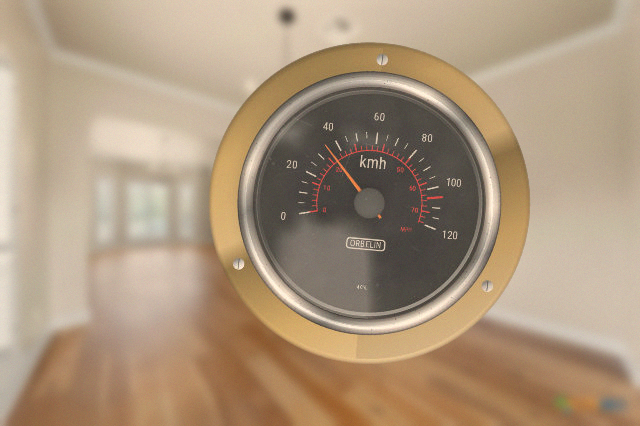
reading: km/h 35
